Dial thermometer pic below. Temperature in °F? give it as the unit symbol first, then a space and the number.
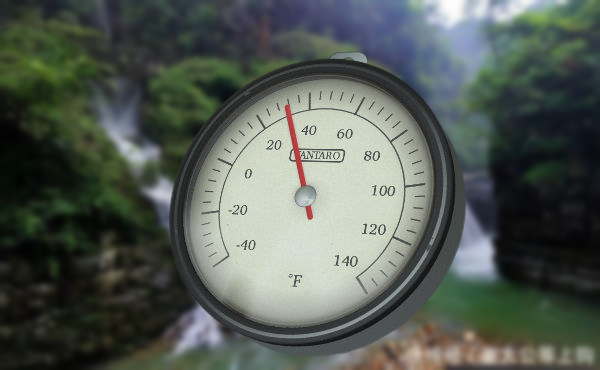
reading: °F 32
